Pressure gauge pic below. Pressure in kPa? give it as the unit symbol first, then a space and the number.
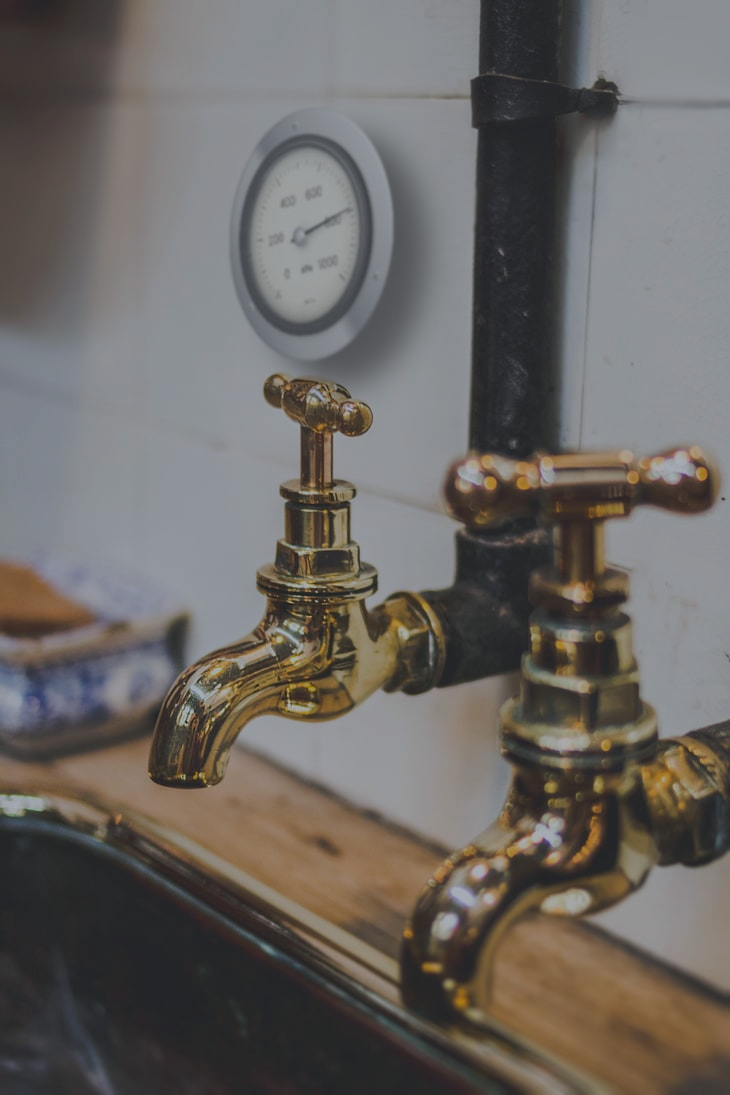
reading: kPa 800
